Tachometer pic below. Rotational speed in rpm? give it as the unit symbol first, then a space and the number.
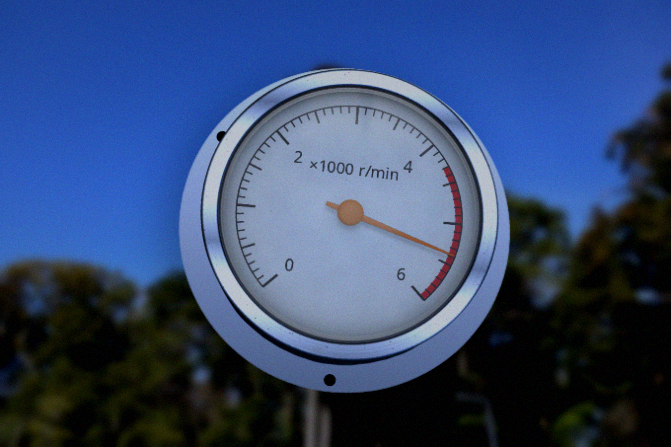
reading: rpm 5400
